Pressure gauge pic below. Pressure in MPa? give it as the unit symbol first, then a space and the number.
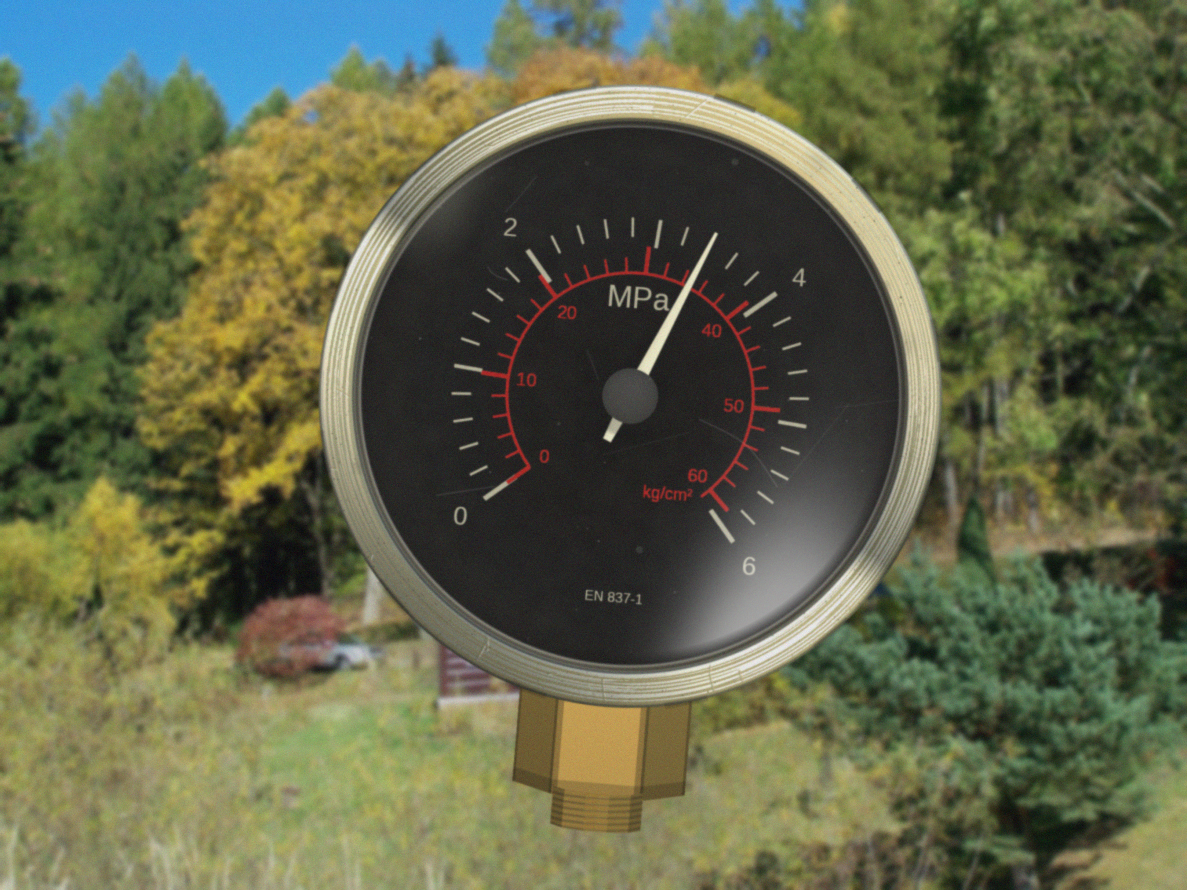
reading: MPa 3.4
